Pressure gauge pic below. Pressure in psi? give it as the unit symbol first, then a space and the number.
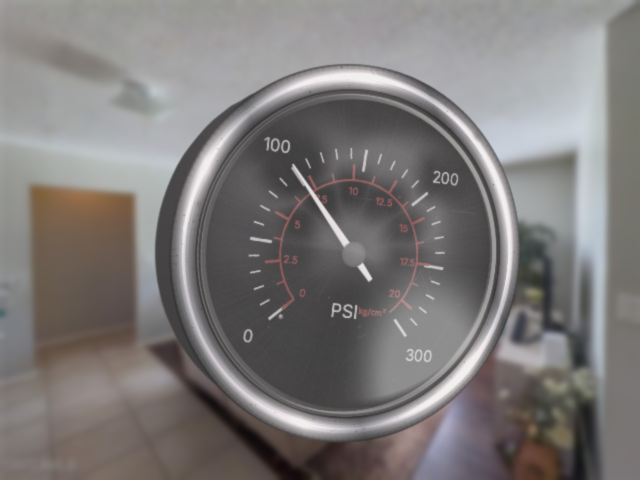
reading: psi 100
